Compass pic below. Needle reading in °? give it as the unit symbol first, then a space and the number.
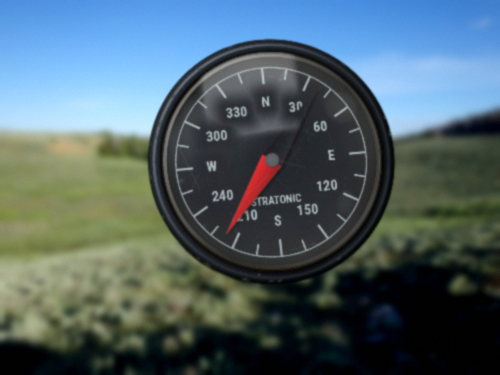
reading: ° 217.5
